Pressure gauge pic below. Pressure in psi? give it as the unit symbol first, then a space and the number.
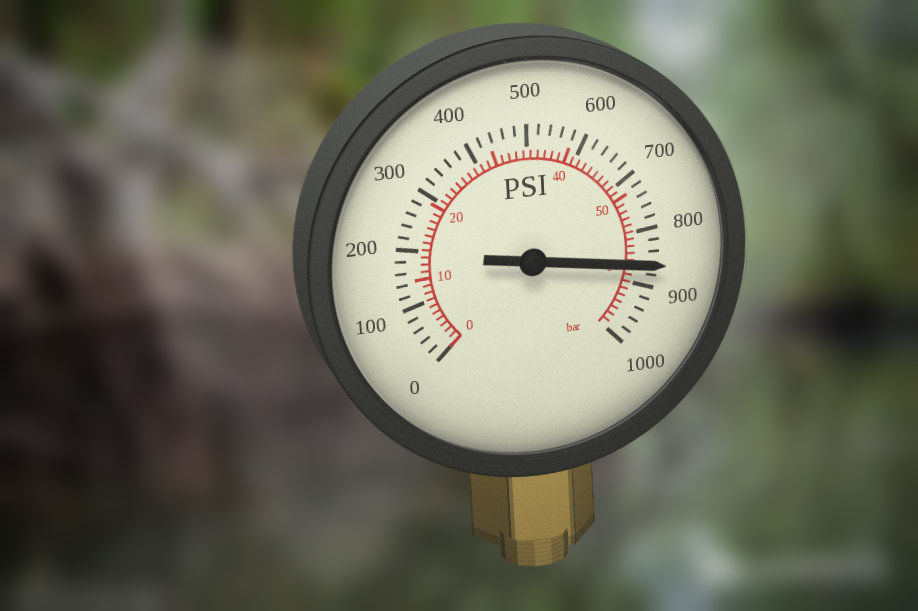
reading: psi 860
